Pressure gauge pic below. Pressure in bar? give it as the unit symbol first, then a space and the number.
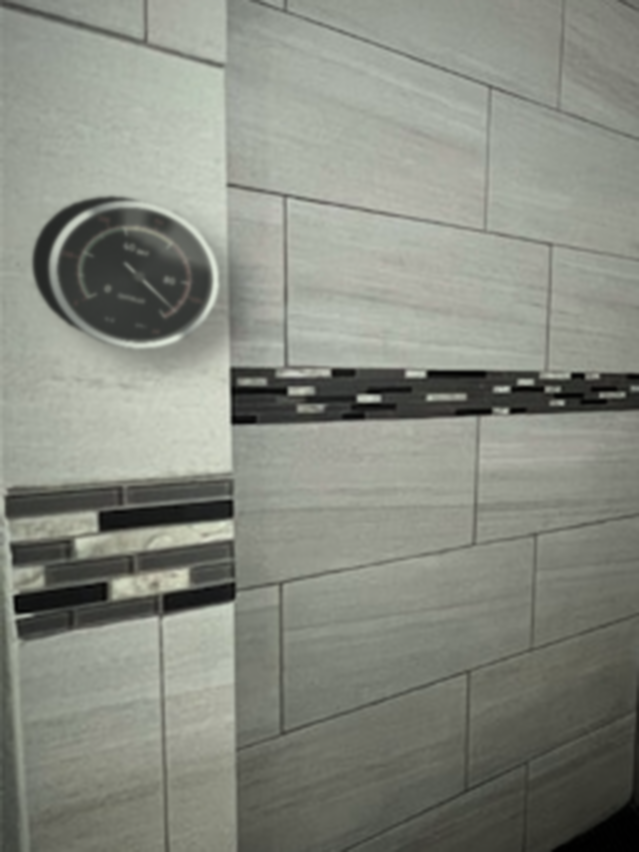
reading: bar 95
